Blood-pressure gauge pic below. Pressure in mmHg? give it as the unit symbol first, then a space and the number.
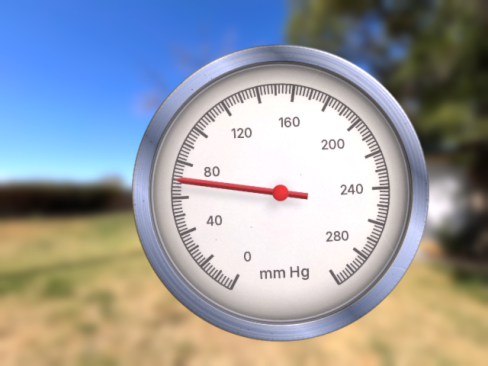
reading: mmHg 70
